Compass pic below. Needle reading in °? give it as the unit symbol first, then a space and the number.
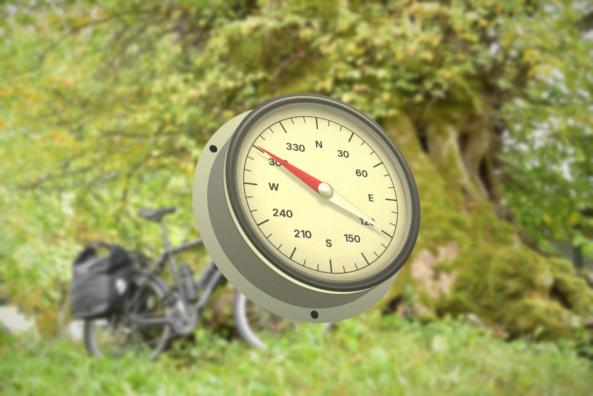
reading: ° 300
